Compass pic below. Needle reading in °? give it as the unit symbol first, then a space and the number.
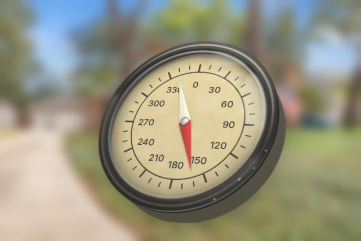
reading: ° 160
